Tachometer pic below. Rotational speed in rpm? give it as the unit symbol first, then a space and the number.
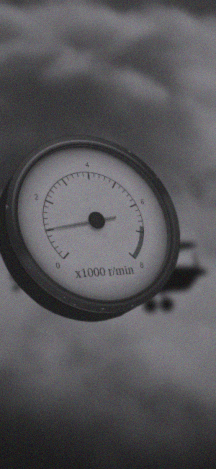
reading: rpm 1000
